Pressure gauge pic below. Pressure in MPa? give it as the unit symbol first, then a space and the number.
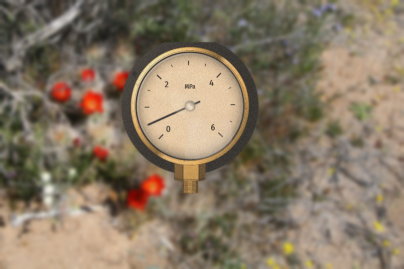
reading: MPa 0.5
